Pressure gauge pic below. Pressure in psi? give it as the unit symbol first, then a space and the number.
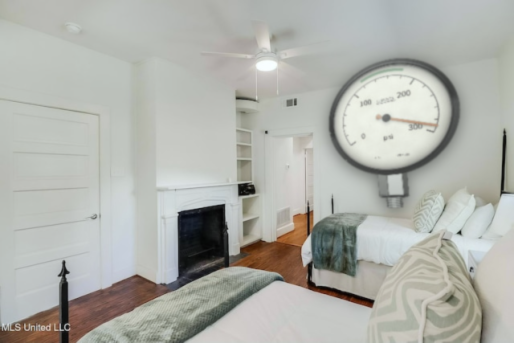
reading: psi 290
